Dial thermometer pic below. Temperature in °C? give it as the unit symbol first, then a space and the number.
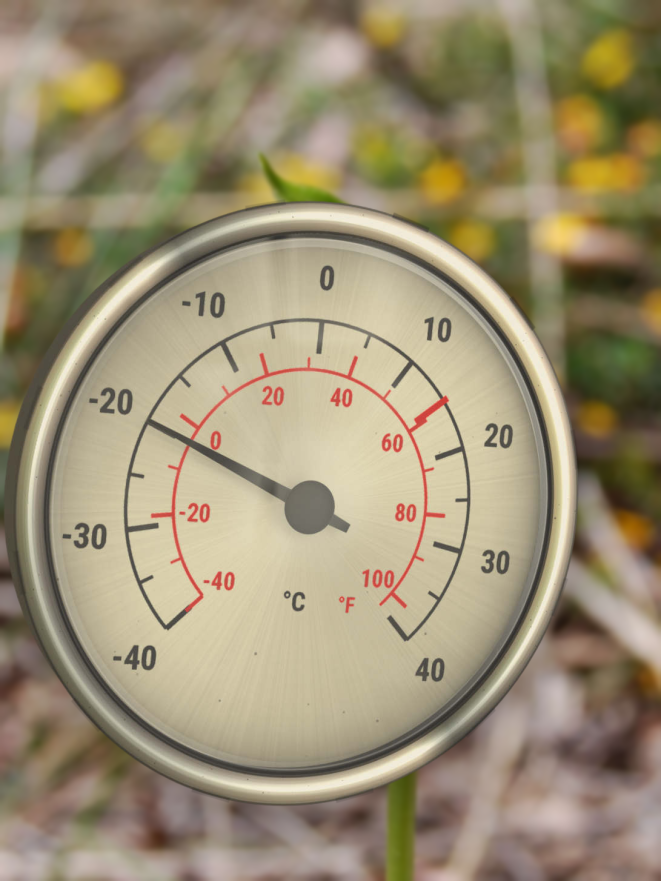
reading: °C -20
